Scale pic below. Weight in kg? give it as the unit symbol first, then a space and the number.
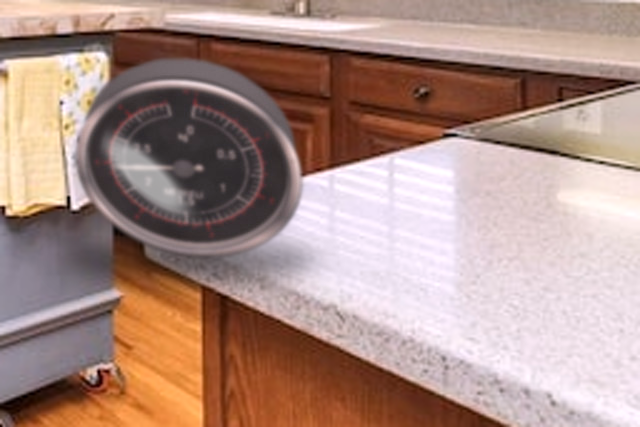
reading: kg 2.25
